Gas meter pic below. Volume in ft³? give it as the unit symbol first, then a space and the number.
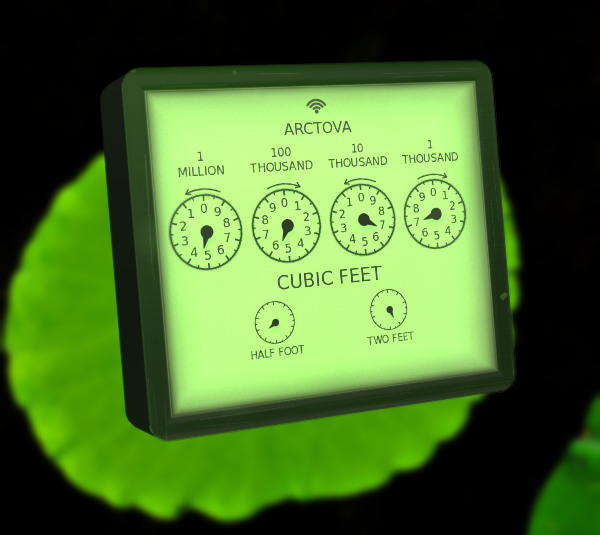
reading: ft³ 456700
